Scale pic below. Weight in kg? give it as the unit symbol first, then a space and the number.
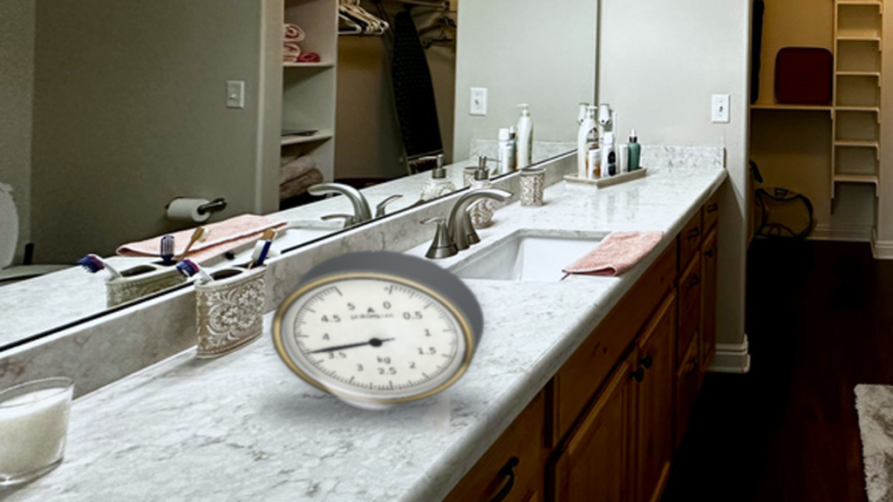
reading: kg 3.75
